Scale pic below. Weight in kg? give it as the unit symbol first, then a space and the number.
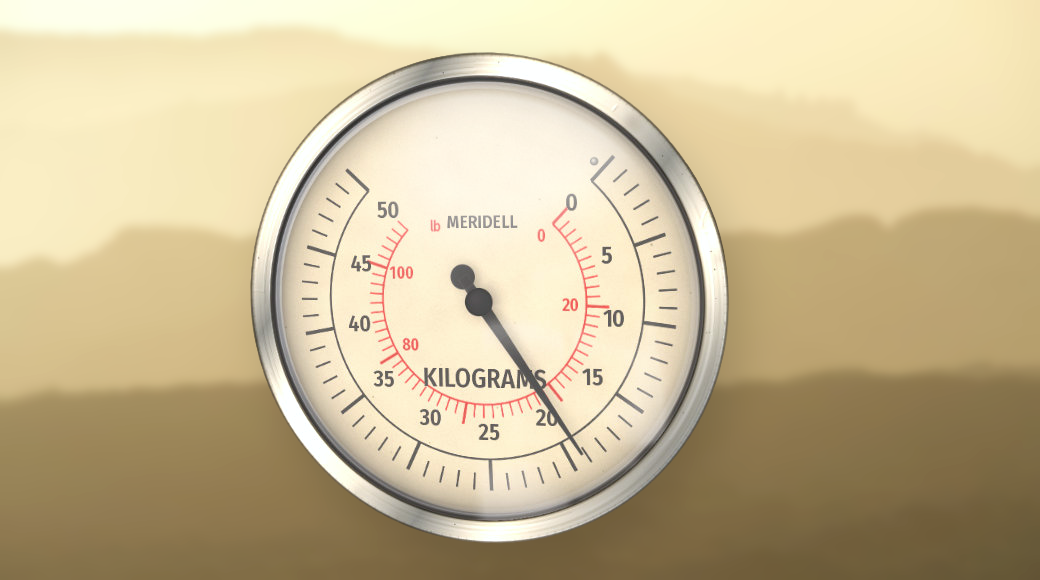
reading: kg 19
